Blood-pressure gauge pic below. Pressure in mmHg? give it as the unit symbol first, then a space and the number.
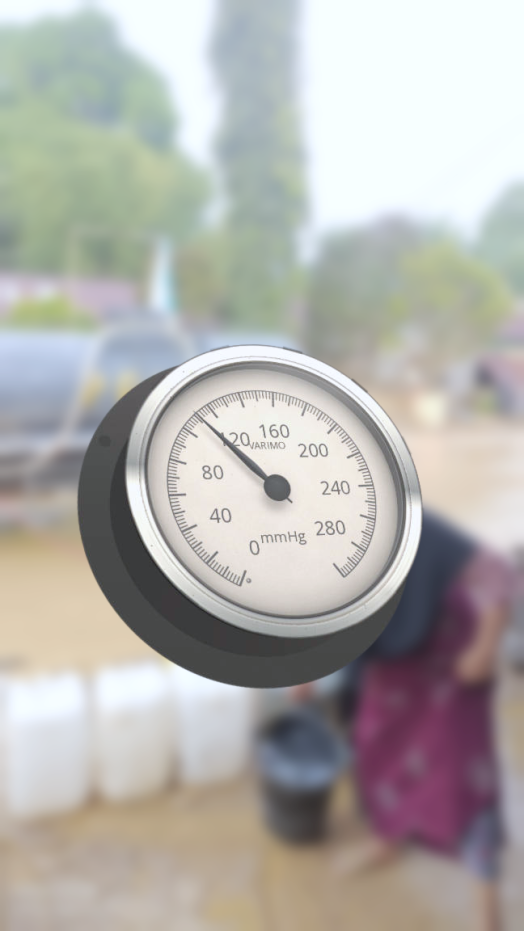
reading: mmHg 110
